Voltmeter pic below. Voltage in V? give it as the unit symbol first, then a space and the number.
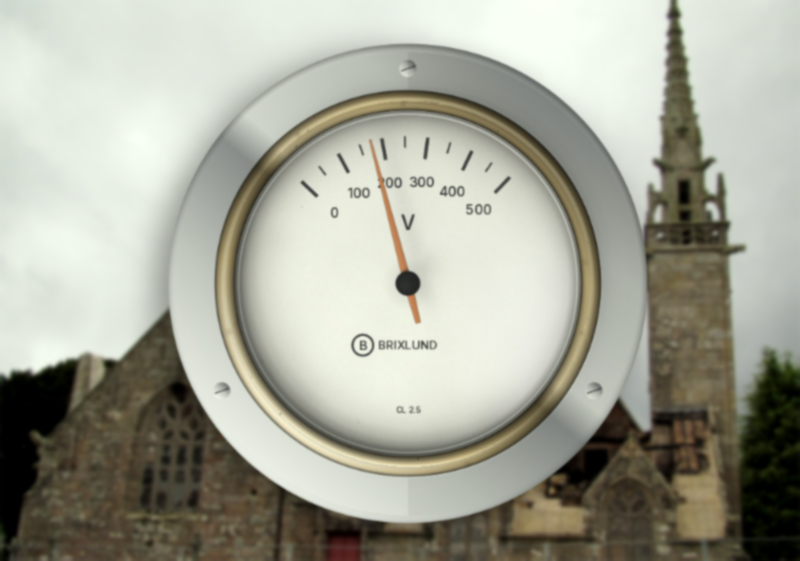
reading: V 175
